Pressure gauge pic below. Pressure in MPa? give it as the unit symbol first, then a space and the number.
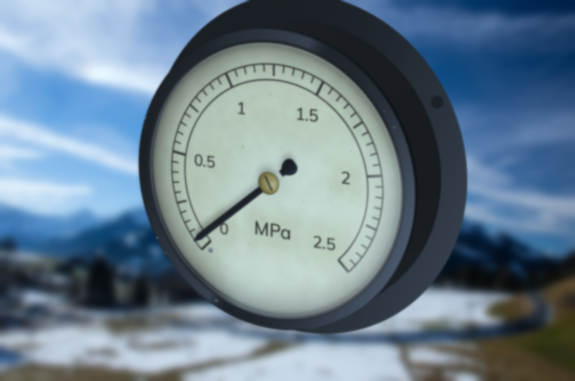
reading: MPa 0.05
